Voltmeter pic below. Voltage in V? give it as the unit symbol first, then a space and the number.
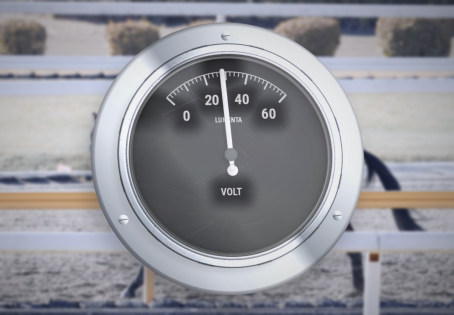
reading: V 28
